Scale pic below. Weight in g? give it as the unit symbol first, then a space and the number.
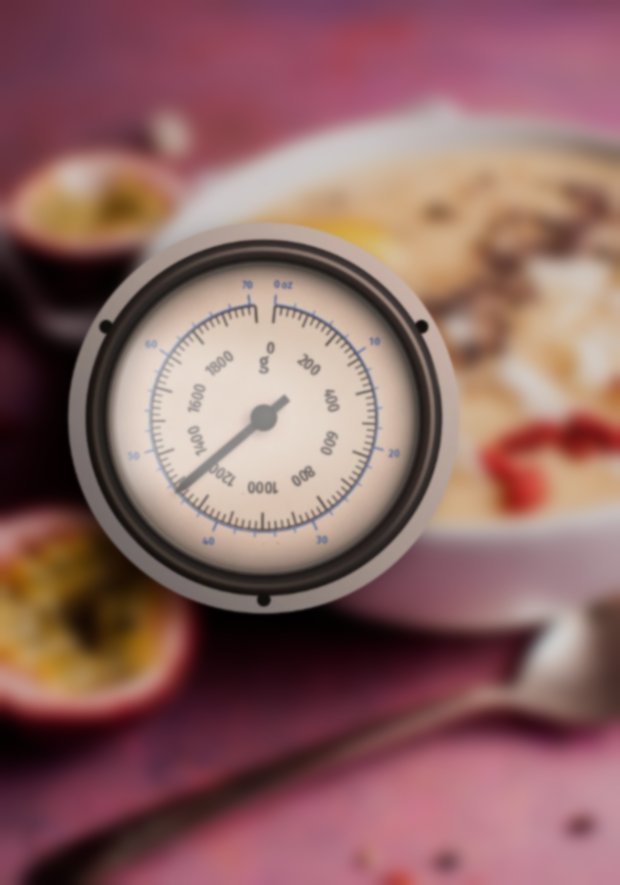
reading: g 1280
